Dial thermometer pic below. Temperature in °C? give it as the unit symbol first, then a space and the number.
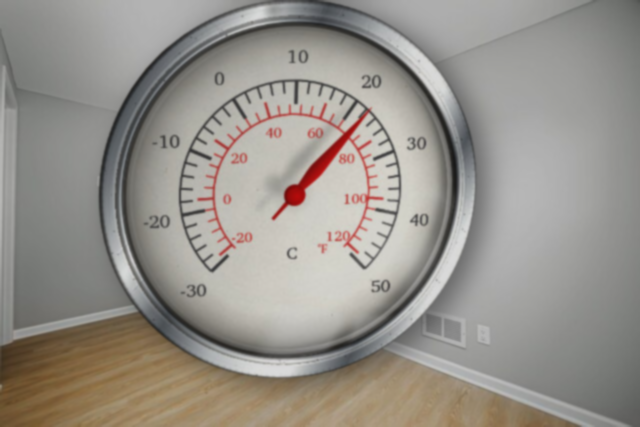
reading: °C 22
